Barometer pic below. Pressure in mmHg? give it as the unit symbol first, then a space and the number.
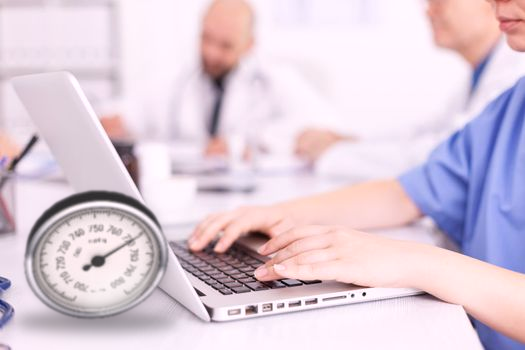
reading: mmHg 770
